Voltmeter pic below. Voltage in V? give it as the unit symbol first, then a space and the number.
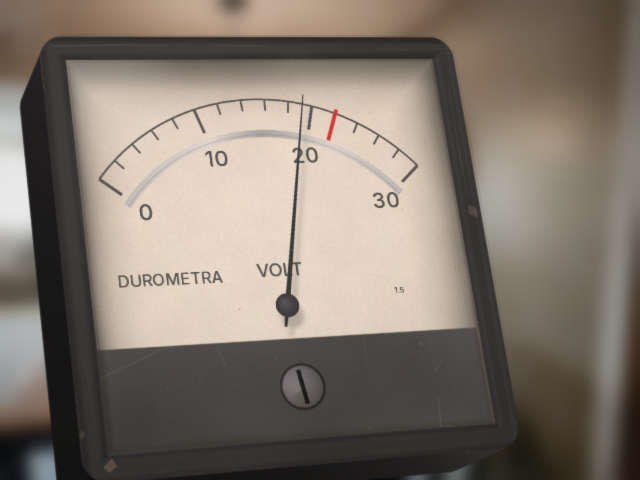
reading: V 19
